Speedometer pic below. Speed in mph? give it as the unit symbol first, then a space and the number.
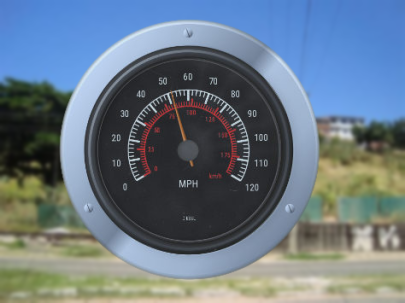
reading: mph 52
